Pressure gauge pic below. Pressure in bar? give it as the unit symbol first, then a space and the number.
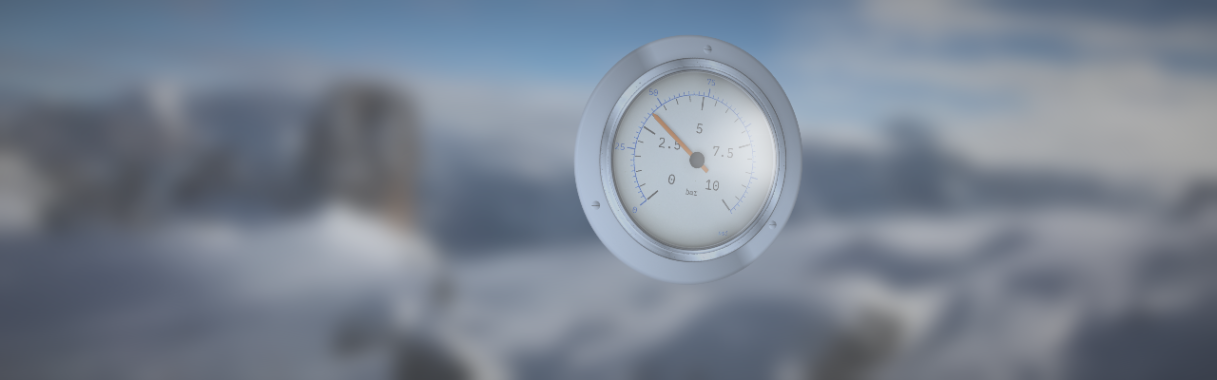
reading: bar 3
